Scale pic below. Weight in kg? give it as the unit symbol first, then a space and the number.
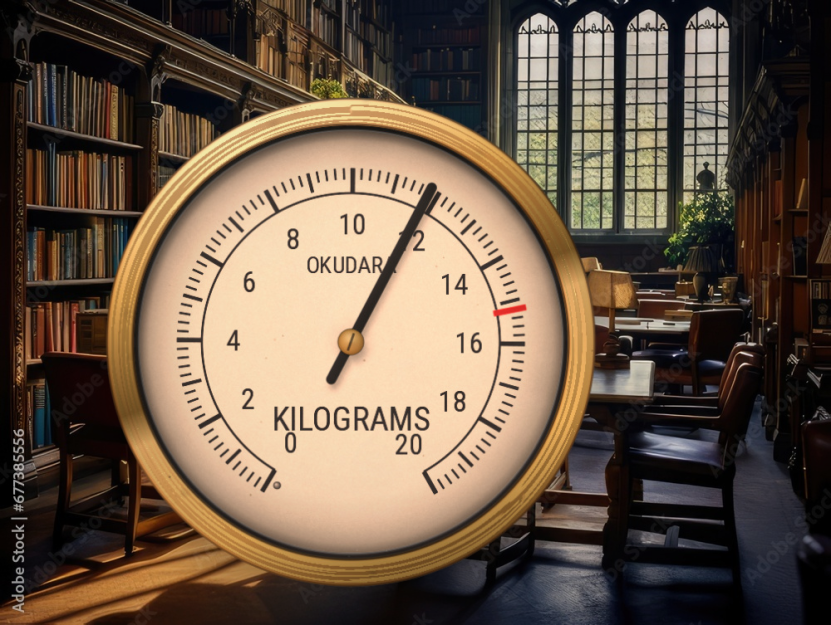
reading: kg 11.8
